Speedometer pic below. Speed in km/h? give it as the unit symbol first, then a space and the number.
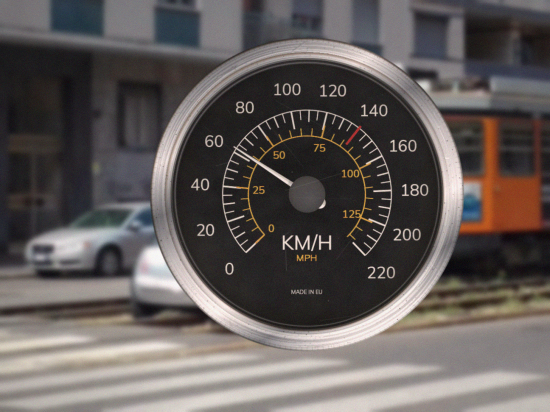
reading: km/h 62.5
